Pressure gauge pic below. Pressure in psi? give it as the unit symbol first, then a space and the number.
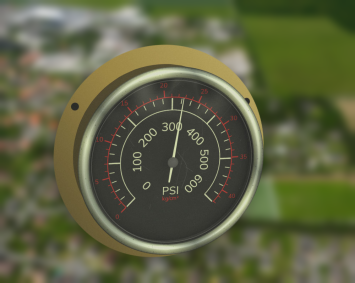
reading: psi 320
